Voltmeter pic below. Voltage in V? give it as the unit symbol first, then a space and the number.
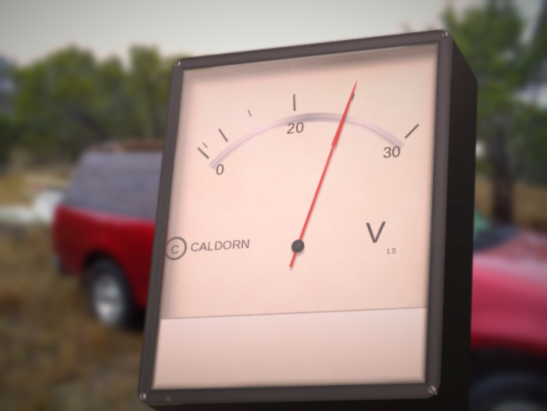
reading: V 25
